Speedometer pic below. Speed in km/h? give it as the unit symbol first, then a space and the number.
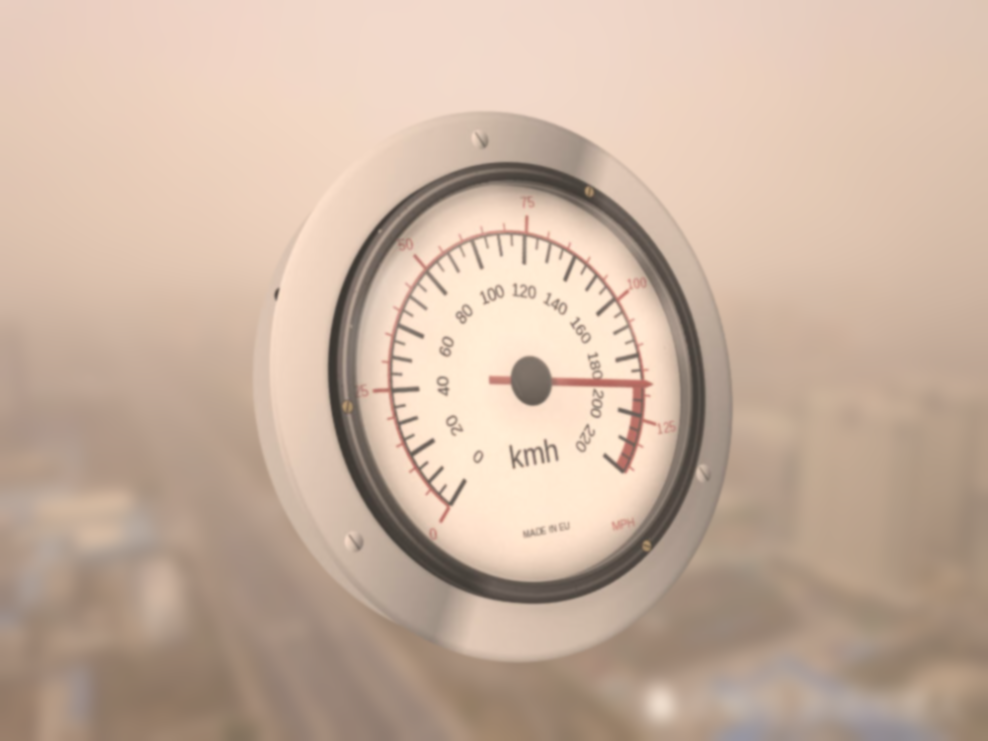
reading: km/h 190
